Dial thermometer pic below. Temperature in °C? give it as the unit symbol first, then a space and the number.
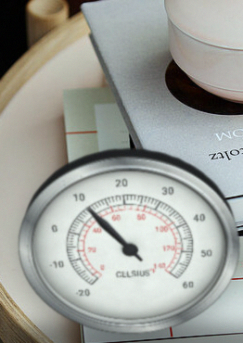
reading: °C 10
